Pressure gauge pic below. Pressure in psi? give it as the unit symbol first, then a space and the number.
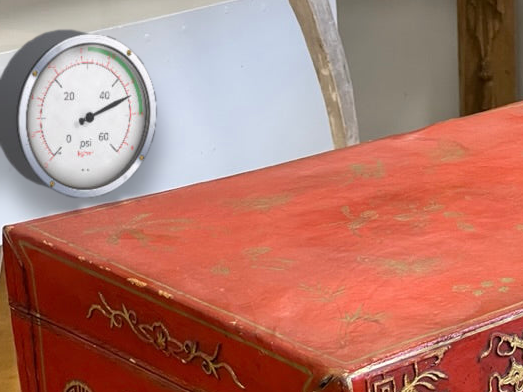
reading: psi 45
